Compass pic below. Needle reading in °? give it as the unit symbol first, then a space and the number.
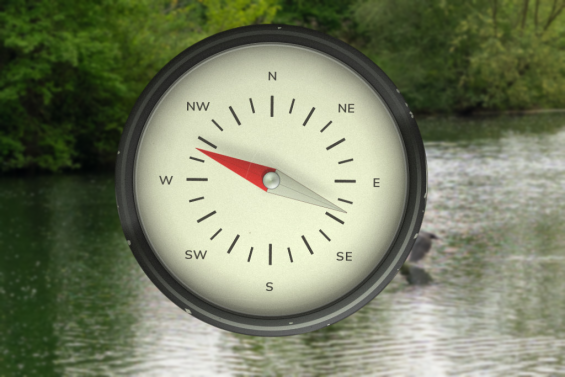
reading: ° 292.5
